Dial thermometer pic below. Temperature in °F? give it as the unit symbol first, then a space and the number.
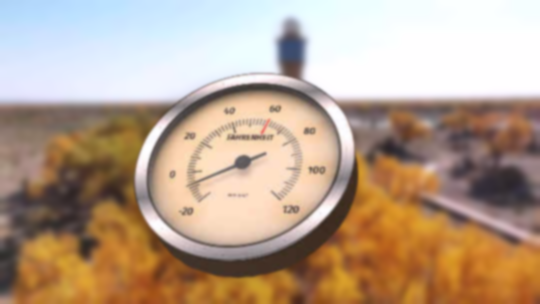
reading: °F -10
